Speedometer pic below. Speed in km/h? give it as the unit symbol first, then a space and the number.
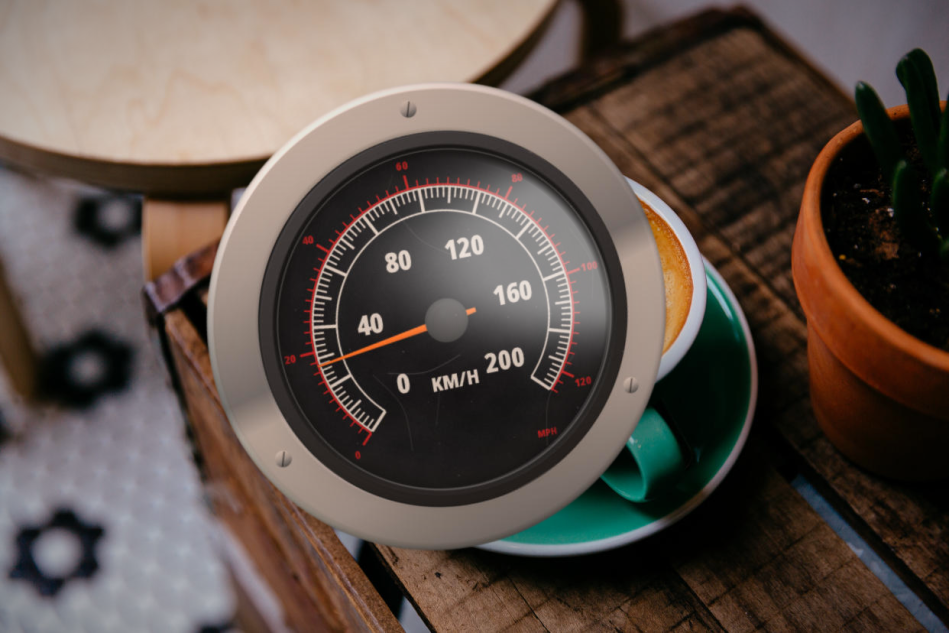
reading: km/h 28
